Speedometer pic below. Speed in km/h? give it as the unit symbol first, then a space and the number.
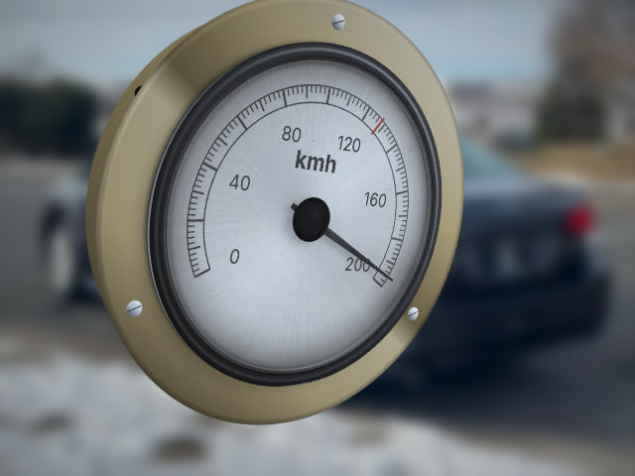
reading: km/h 196
